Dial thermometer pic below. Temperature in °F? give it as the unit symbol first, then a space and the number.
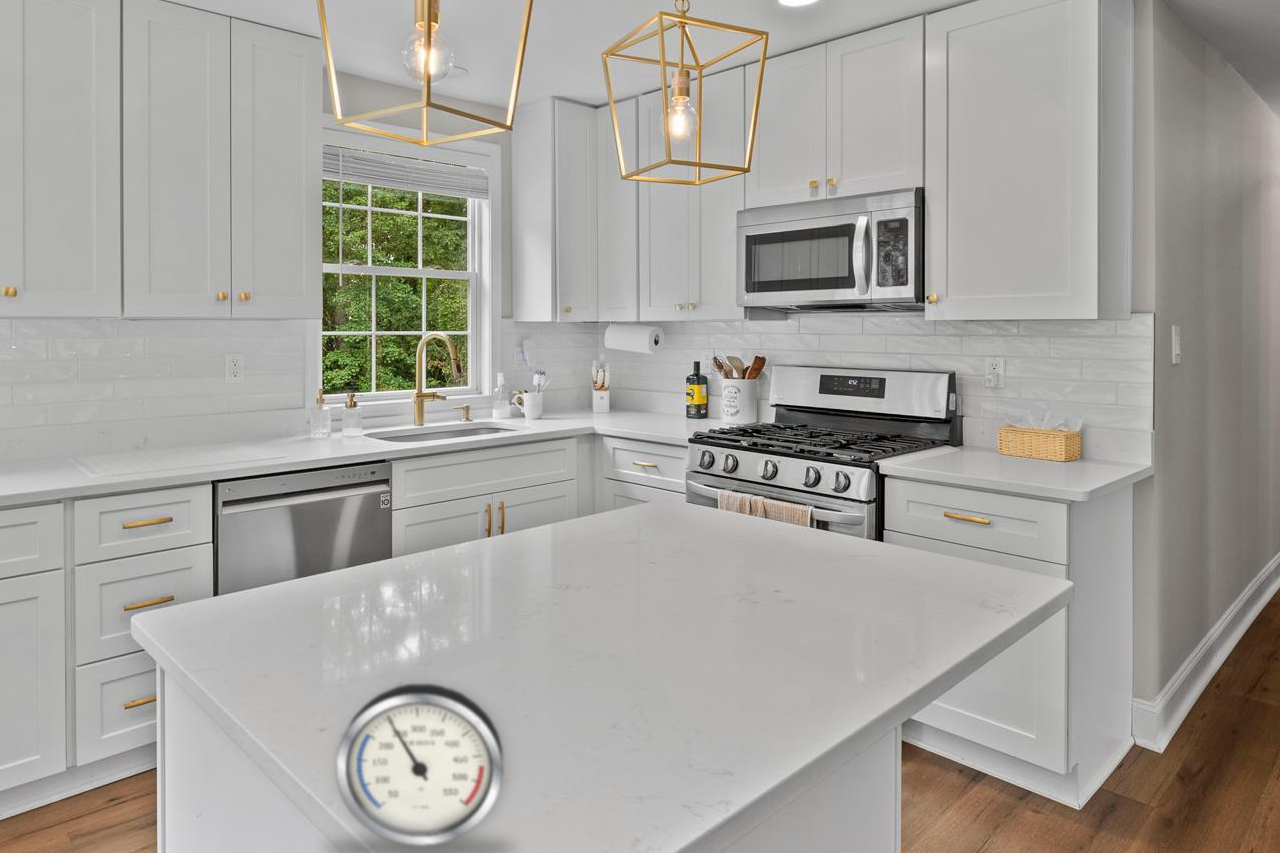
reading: °F 250
